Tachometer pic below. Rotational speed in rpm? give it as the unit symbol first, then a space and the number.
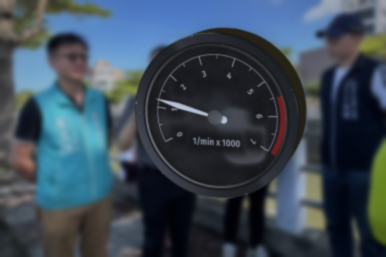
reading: rpm 1250
